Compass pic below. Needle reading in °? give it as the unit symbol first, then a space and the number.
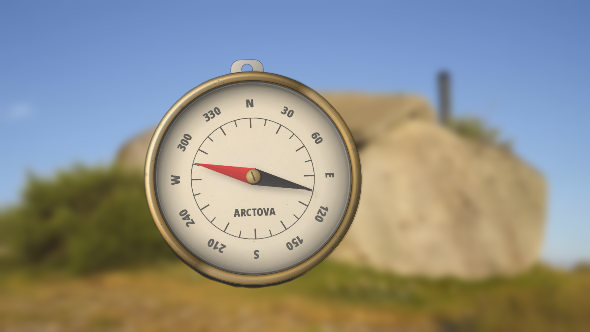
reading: ° 285
